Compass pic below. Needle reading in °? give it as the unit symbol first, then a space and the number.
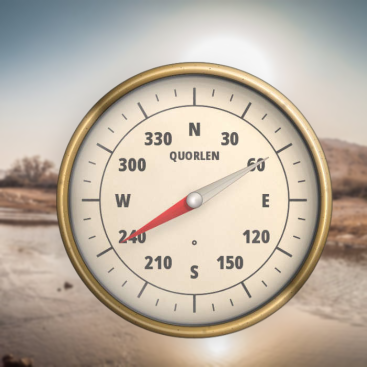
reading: ° 240
